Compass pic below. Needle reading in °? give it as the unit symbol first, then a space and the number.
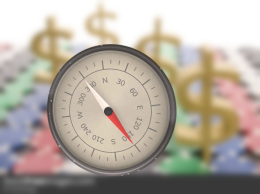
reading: ° 150
